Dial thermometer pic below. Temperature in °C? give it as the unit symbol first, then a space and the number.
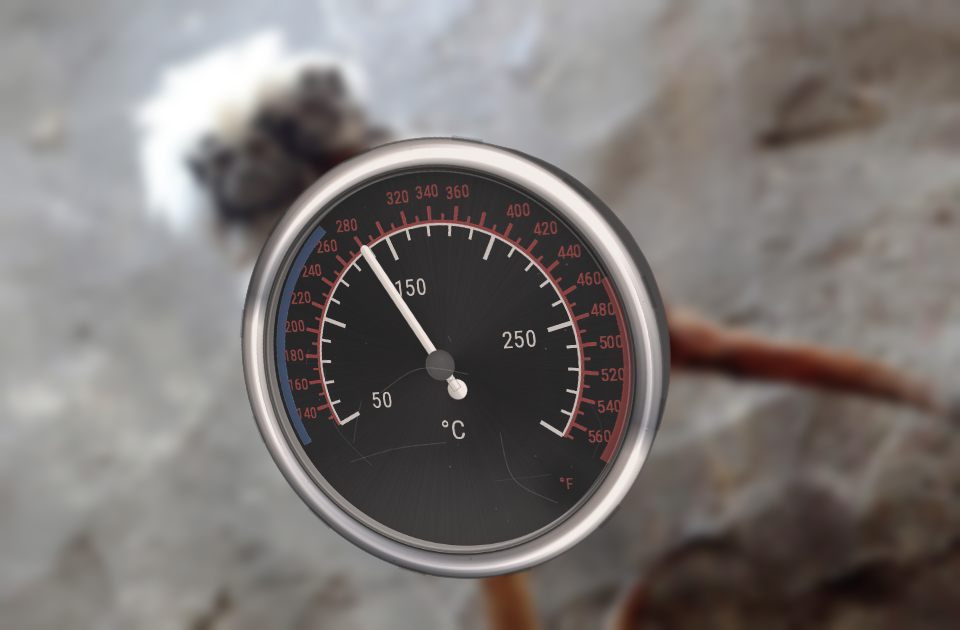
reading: °C 140
